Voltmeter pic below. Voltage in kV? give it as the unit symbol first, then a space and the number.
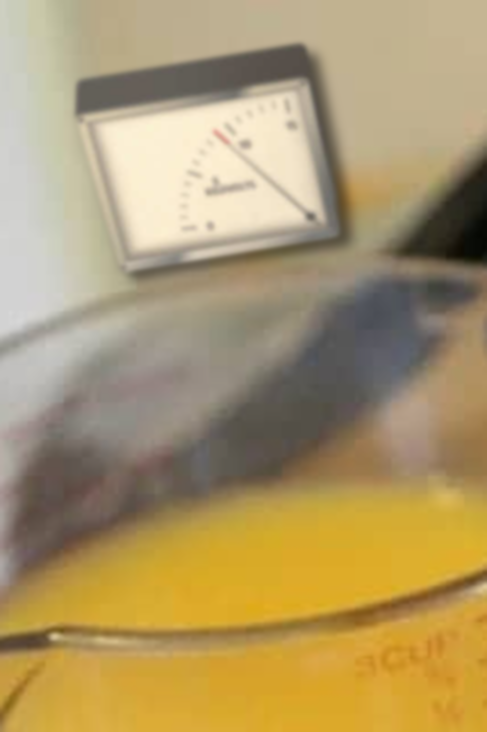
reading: kV 9
